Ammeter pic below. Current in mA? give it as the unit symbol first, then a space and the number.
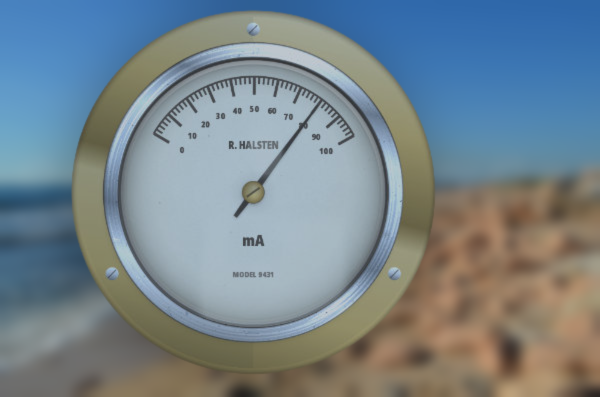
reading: mA 80
